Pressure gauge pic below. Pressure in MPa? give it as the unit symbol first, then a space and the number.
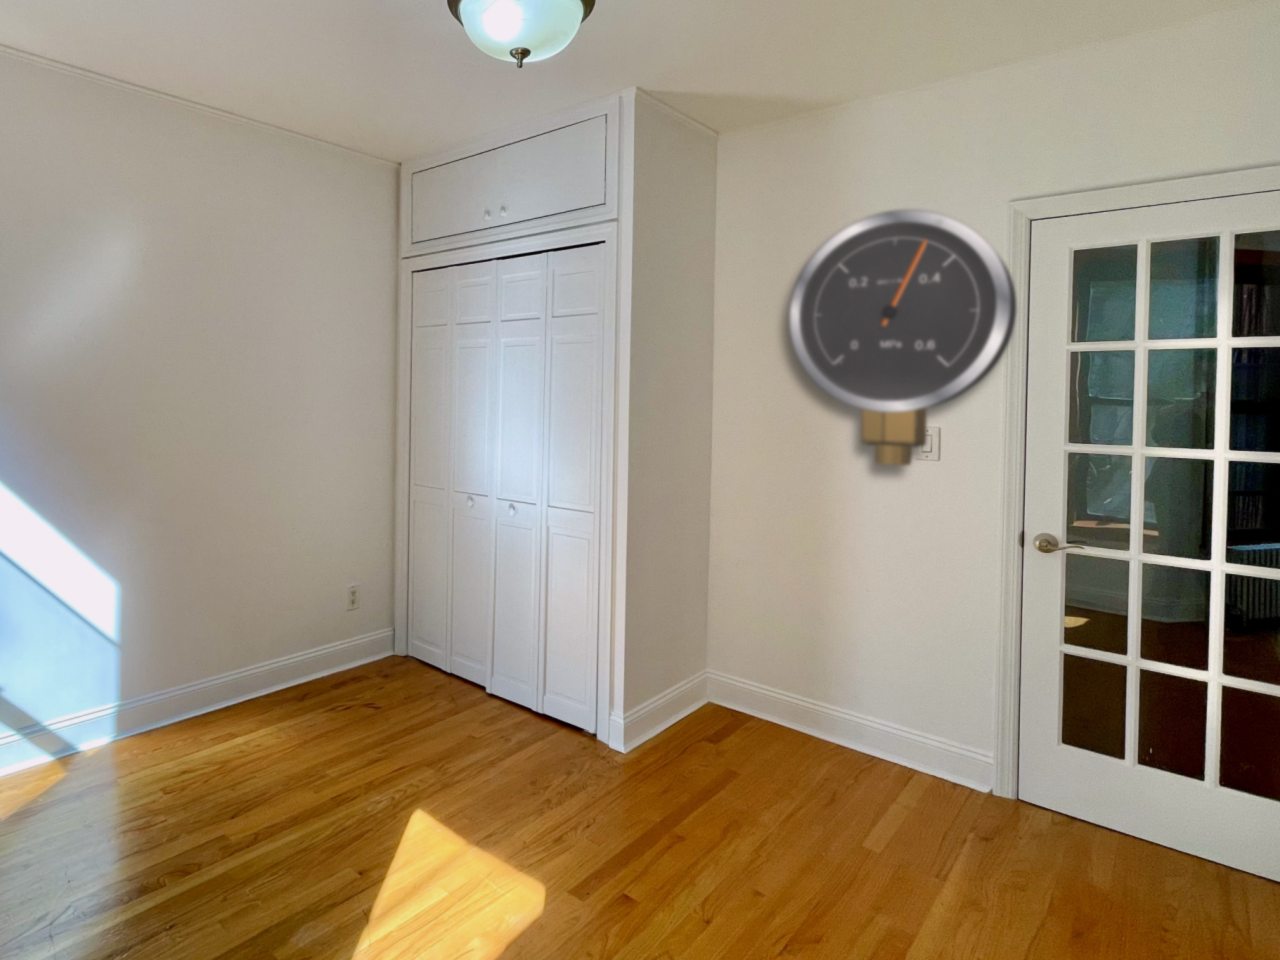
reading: MPa 0.35
